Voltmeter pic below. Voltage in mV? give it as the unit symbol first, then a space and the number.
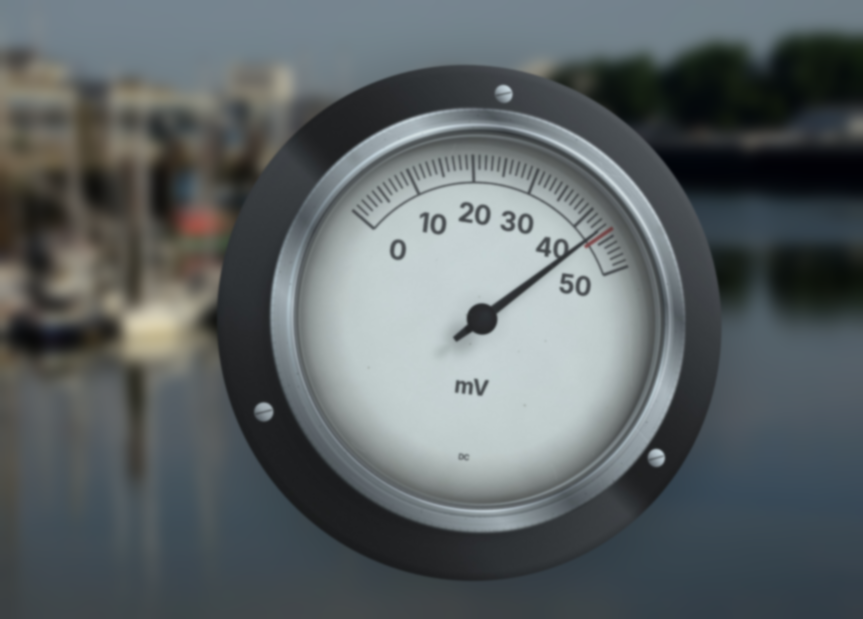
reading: mV 43
